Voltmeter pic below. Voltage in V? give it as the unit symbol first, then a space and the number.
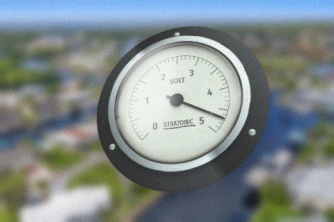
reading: V 4.7
